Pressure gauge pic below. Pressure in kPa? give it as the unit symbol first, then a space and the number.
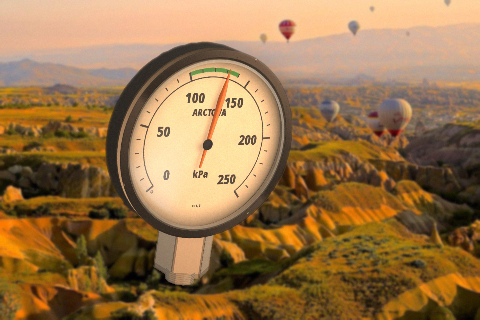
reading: kPa 130
